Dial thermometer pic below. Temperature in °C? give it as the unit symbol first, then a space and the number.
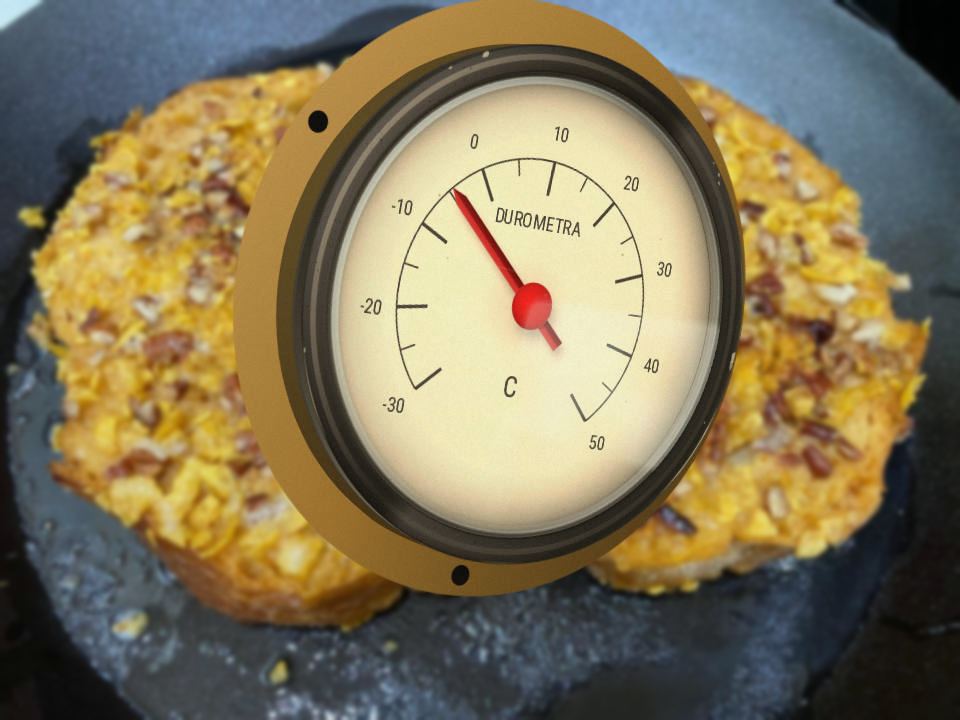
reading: °C -5
